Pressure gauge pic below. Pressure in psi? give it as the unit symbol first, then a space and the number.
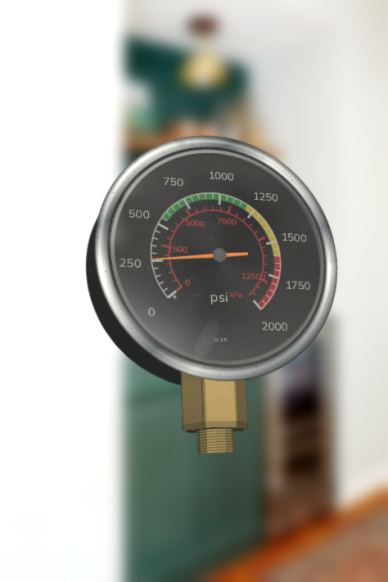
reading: psi 250
